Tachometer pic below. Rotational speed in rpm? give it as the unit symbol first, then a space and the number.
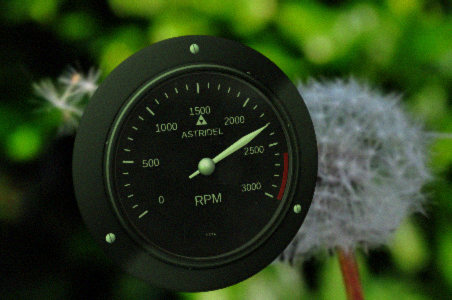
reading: rpm 2300
